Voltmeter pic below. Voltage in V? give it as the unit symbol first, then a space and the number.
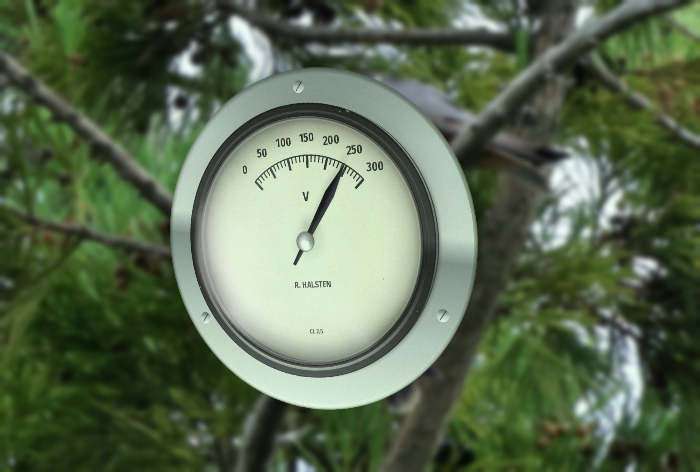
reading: V 250
